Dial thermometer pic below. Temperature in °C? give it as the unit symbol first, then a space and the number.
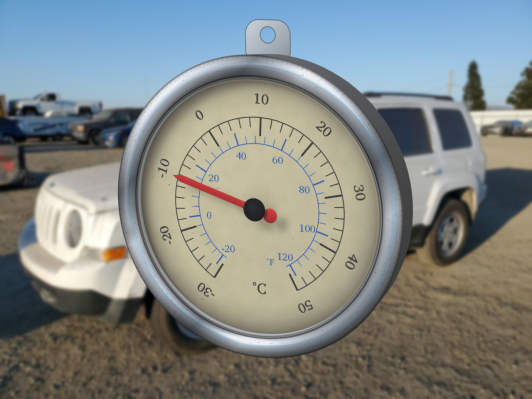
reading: °C -10
